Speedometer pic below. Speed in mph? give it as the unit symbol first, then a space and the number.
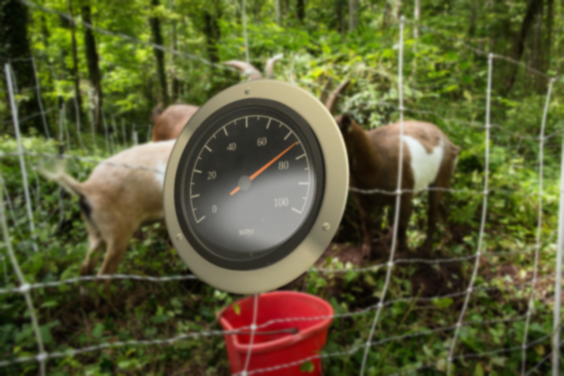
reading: mph 75
